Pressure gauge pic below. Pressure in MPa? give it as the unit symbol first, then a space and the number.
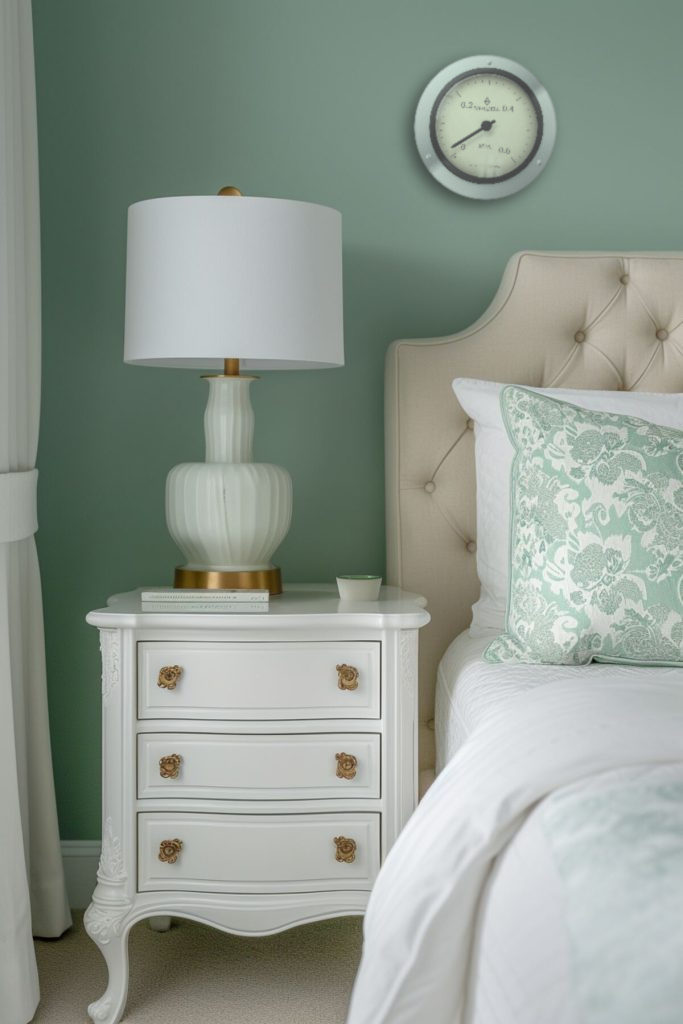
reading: MPa 0.02
